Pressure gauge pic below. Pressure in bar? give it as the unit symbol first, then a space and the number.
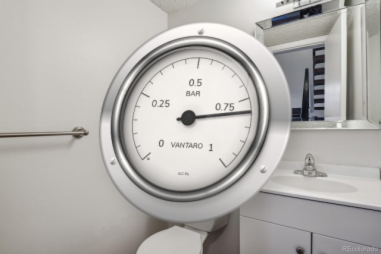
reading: bar 0.8
